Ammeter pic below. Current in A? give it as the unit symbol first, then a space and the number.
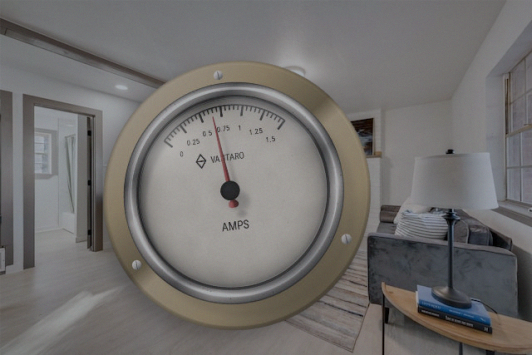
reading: A 0.65
